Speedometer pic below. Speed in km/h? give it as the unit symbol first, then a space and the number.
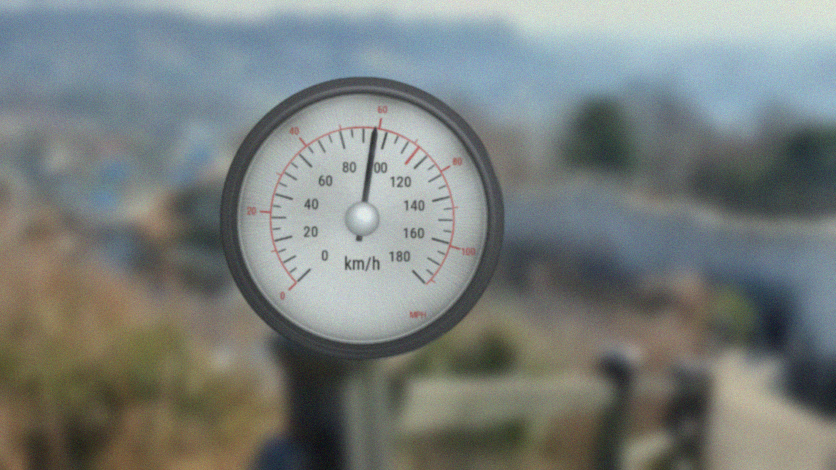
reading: km/h 95
